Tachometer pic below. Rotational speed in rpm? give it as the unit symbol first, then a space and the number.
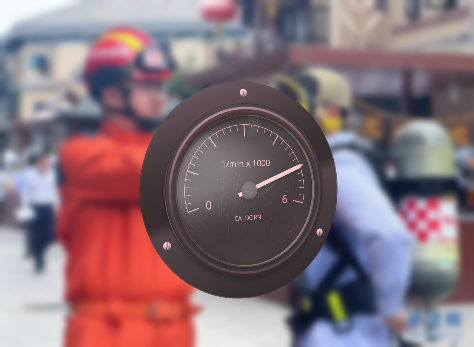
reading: rpm 5000
